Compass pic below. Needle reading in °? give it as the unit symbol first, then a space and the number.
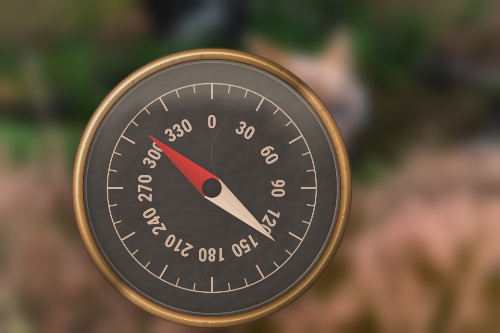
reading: ° 310
